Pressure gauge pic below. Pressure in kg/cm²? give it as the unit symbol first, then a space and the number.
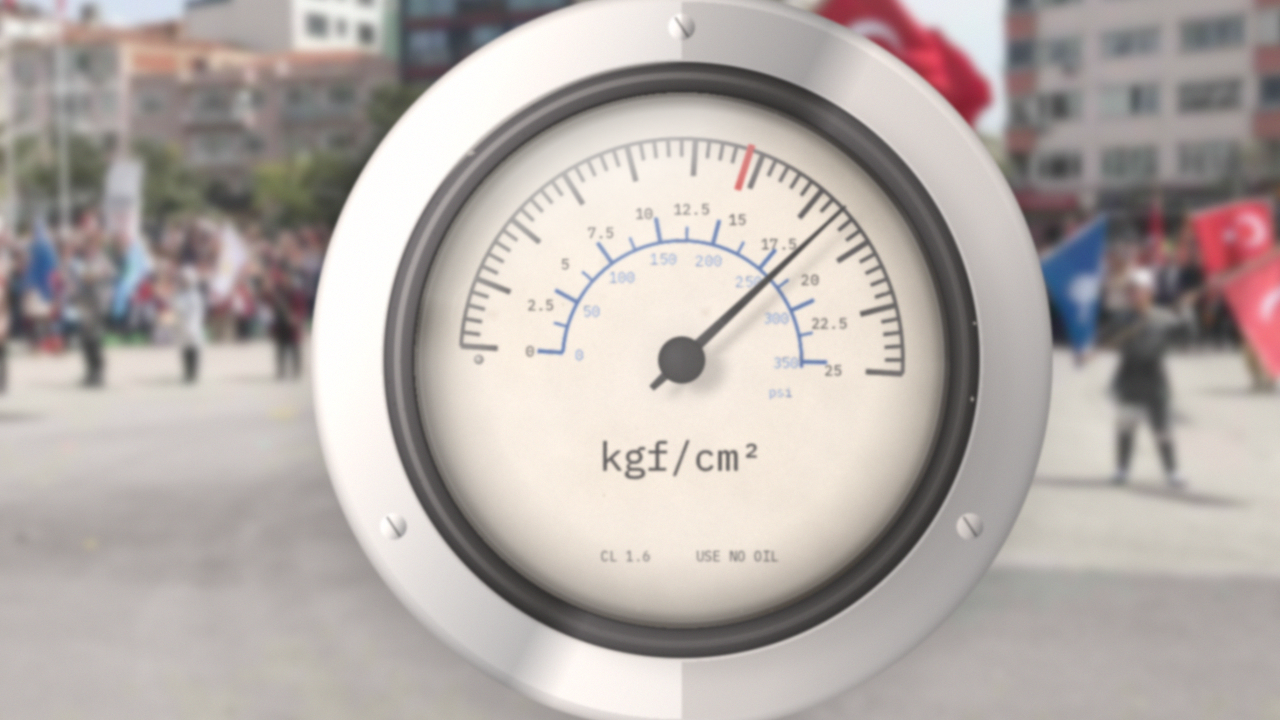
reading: kg/cm² 18.5
